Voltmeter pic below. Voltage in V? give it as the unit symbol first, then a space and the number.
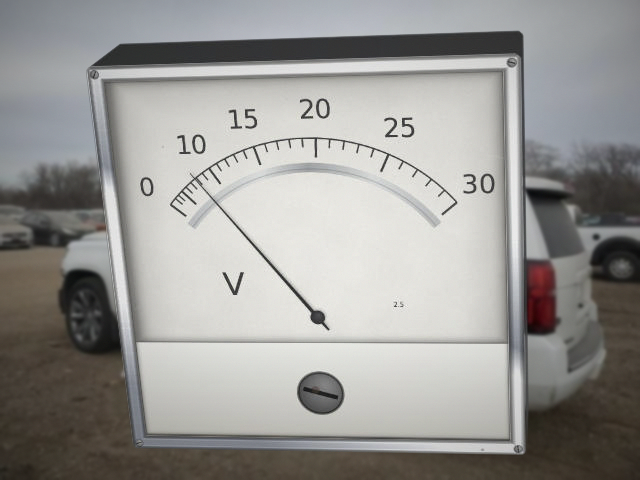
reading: V 8
